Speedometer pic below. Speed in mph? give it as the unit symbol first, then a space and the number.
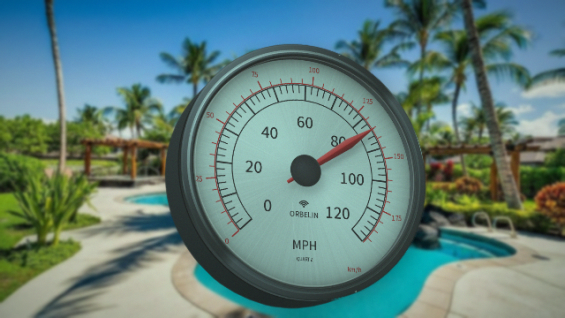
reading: mph 84
